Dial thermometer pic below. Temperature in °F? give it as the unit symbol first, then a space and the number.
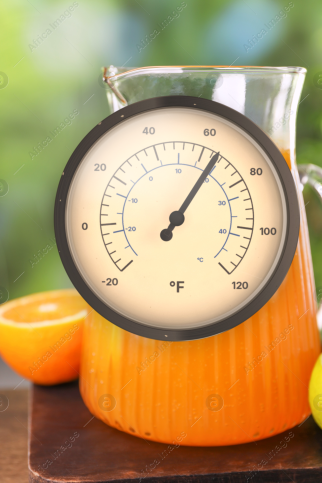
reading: °F 66
